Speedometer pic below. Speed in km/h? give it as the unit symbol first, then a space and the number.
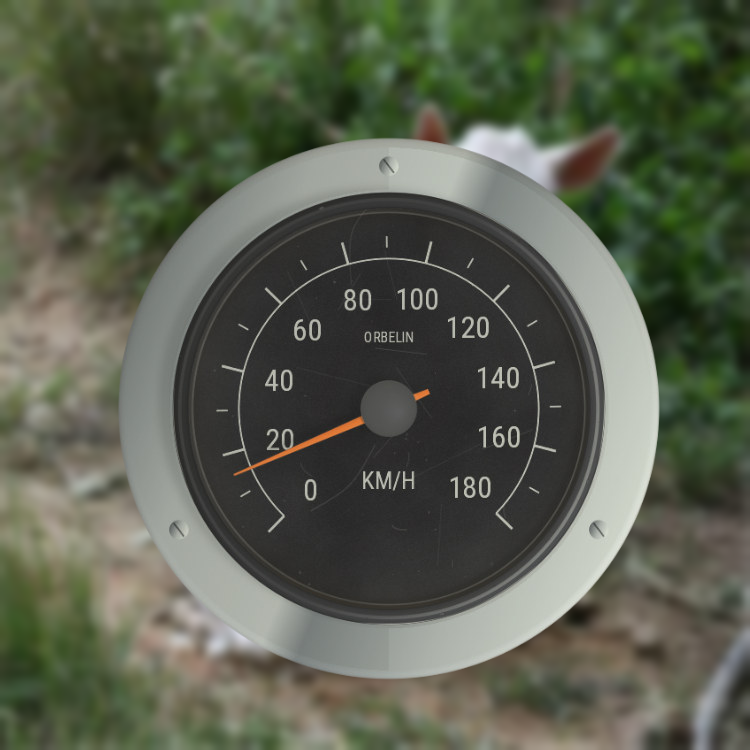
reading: km/h 15
